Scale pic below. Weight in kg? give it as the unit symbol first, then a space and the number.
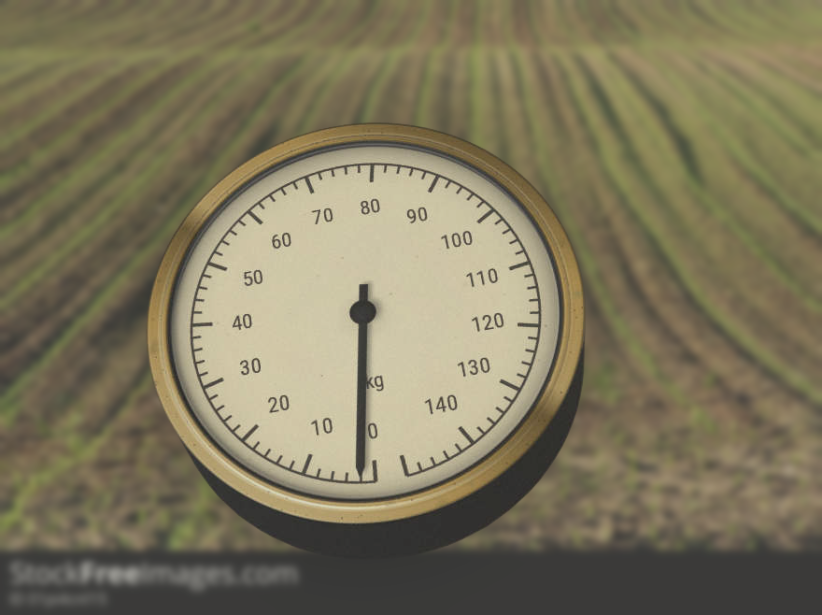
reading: kg 2
